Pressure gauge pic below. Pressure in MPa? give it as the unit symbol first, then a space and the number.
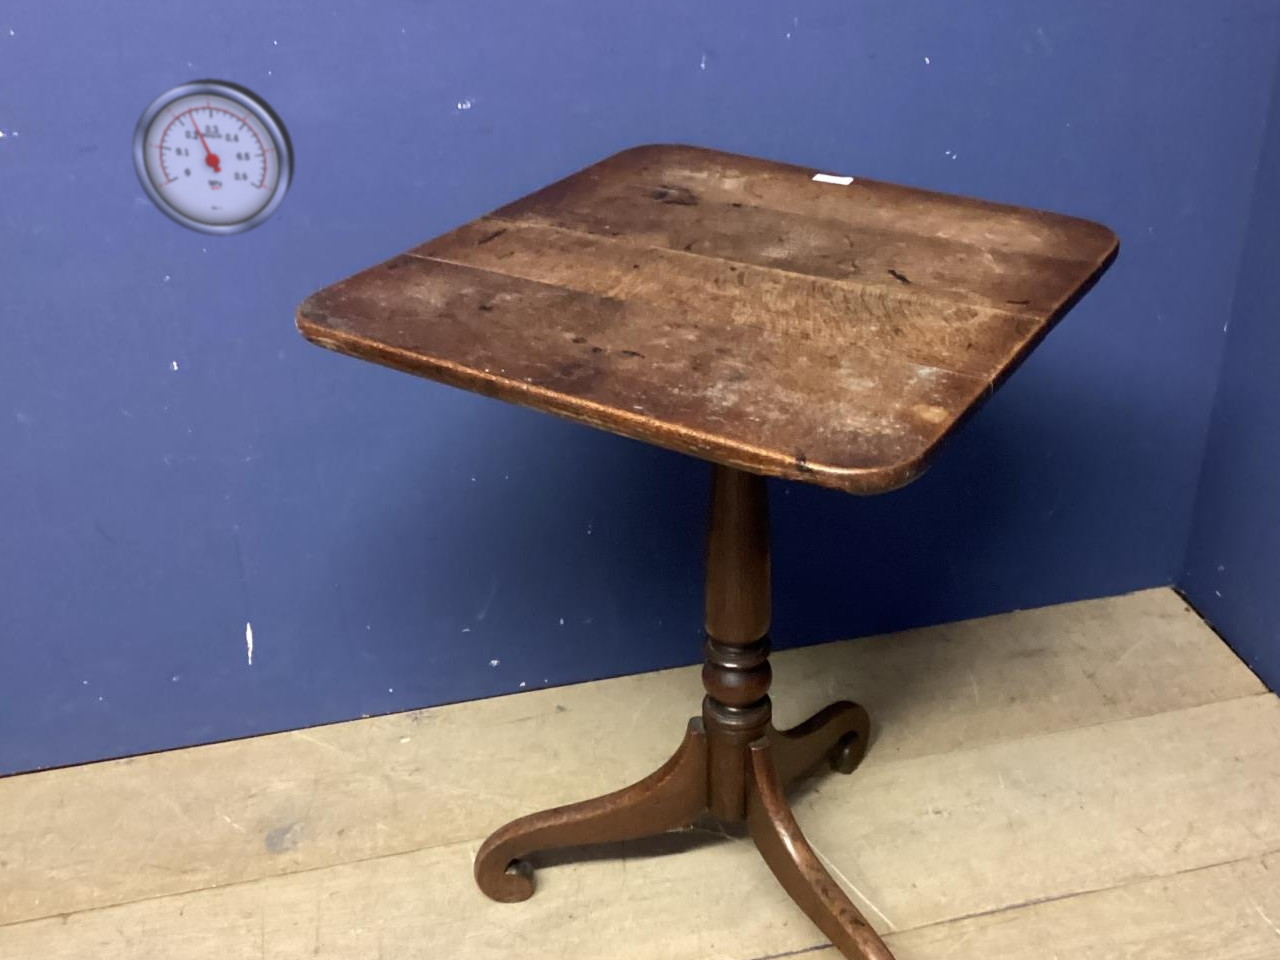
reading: MPa 0.24
